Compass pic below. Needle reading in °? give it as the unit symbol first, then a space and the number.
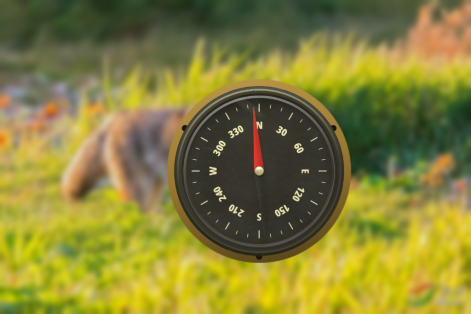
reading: ° 355
